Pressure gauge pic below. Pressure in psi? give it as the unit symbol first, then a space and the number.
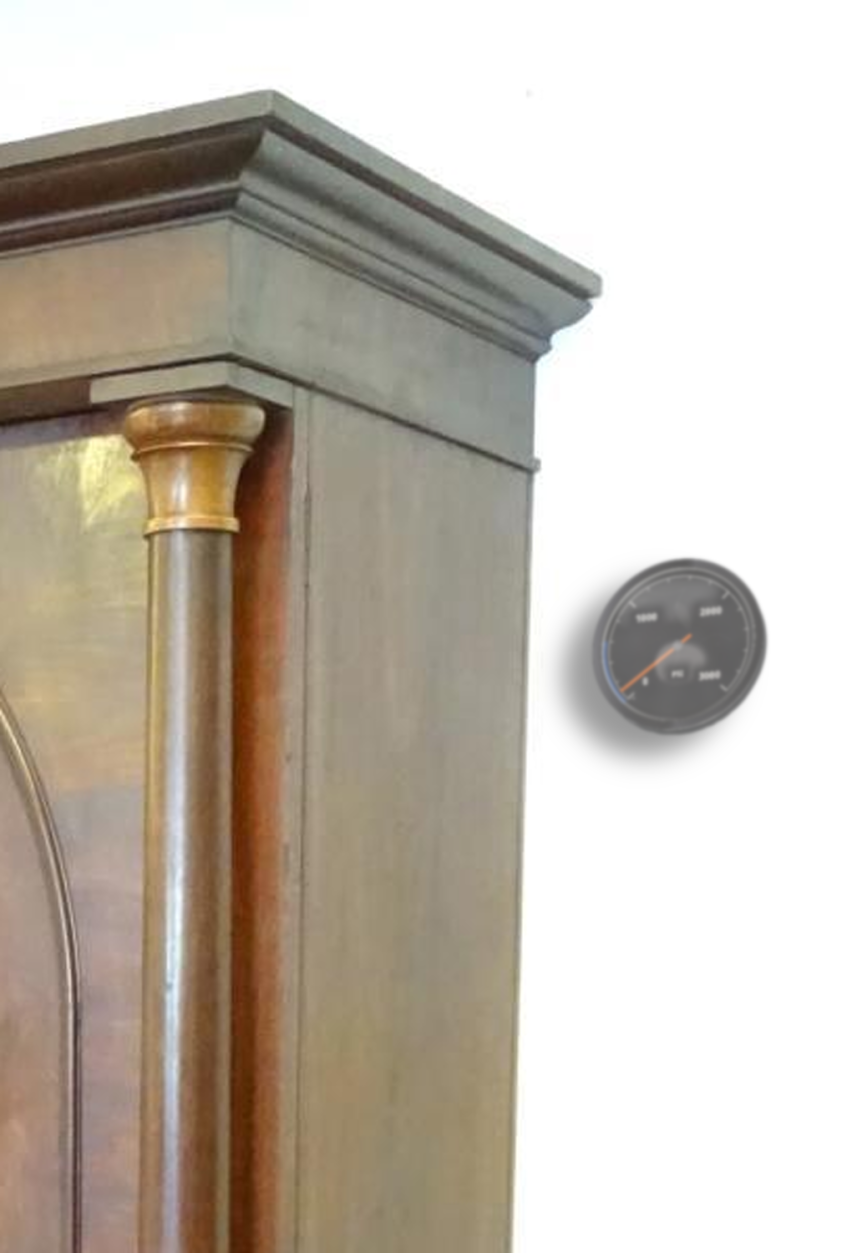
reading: psi 100
